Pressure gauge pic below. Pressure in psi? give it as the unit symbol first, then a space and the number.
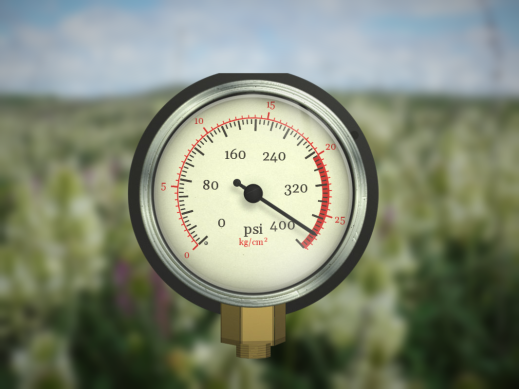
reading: psi 380
